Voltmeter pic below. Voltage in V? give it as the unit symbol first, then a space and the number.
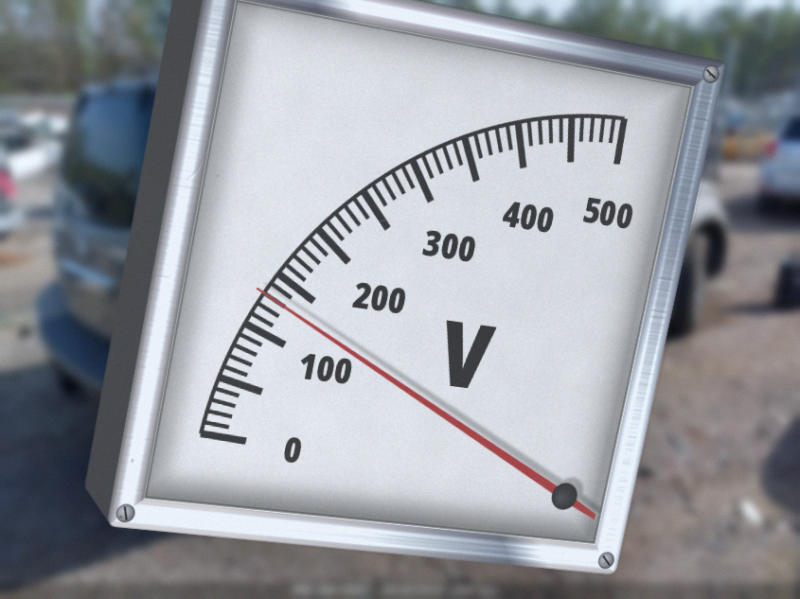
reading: V 130
